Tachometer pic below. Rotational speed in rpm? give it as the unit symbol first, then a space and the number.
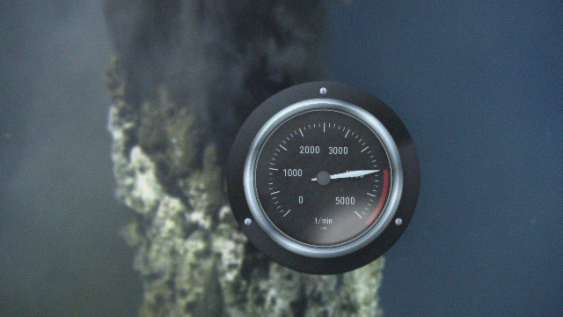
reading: rpm 4000
